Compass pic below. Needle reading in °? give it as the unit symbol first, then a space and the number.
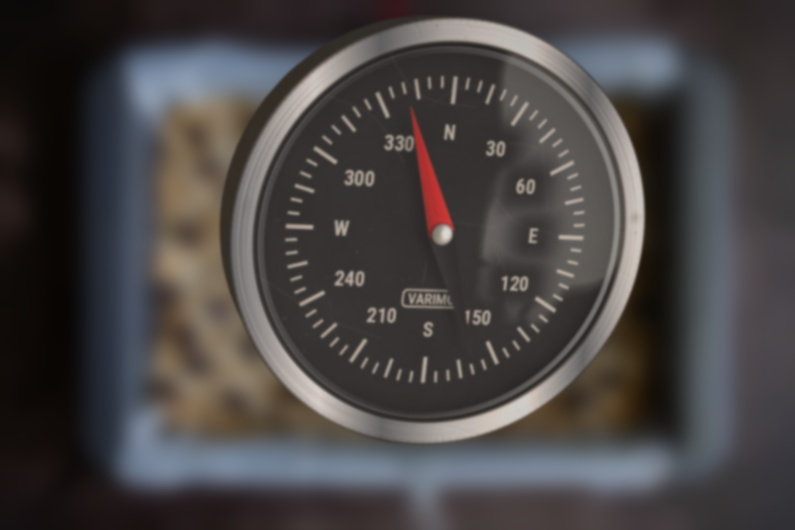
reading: ° 340
